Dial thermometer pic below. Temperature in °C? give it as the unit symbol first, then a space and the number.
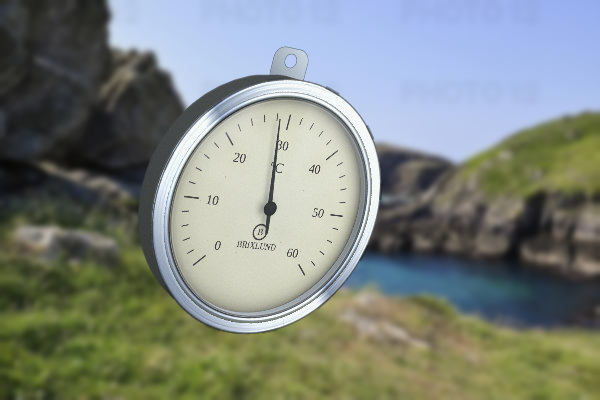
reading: °C 28
